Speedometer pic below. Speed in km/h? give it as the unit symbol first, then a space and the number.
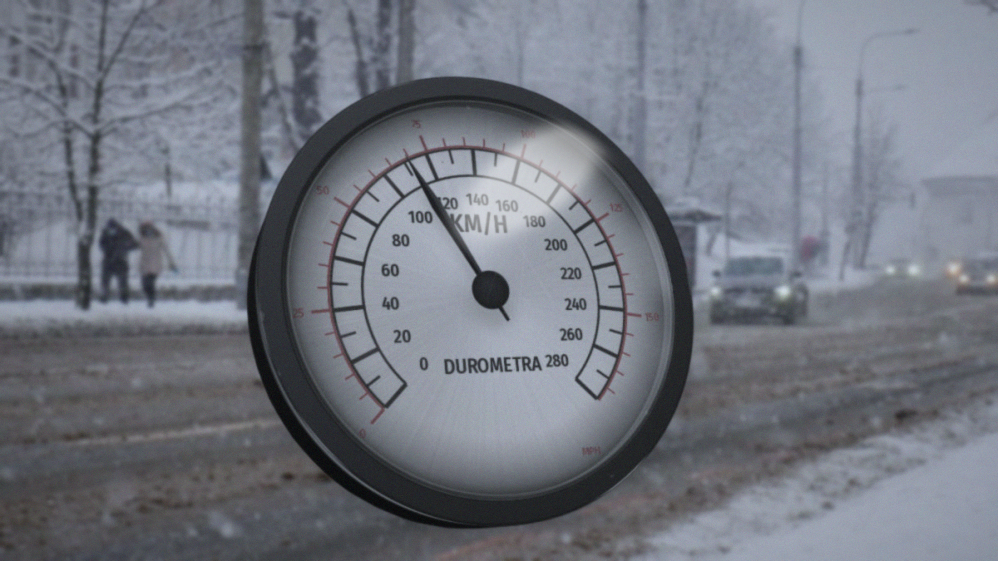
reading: km/h 110
